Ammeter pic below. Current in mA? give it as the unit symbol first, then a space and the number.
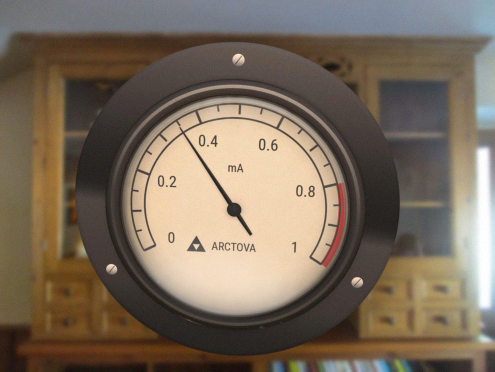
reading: mA 0.35
